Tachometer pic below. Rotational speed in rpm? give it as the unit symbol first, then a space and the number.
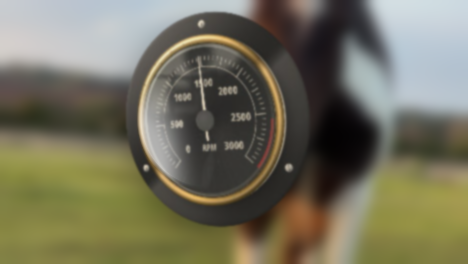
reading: rpm 1500
